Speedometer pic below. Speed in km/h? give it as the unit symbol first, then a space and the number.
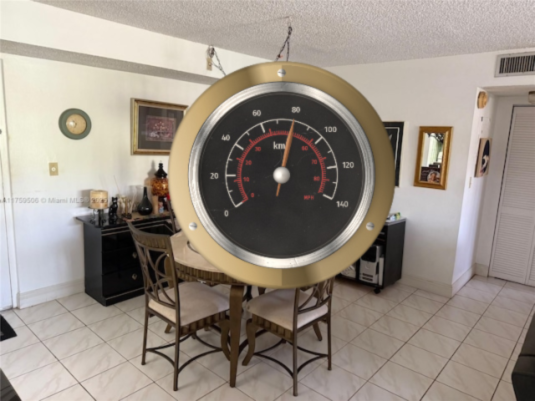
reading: km/h 80
